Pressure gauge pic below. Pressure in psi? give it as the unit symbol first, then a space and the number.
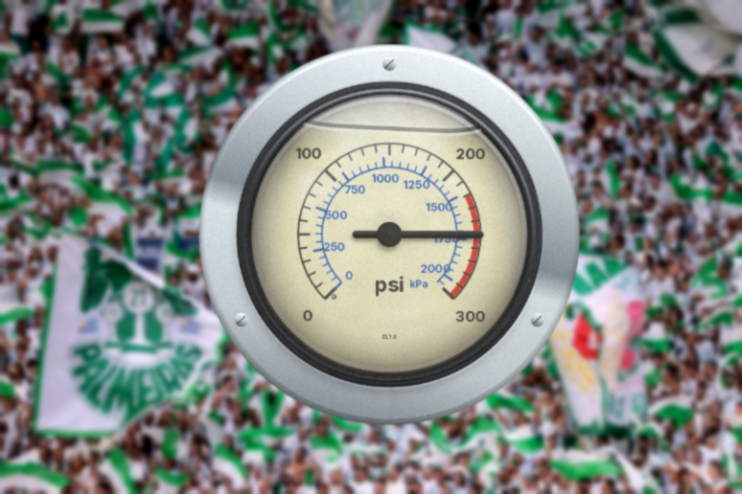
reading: psi 250
